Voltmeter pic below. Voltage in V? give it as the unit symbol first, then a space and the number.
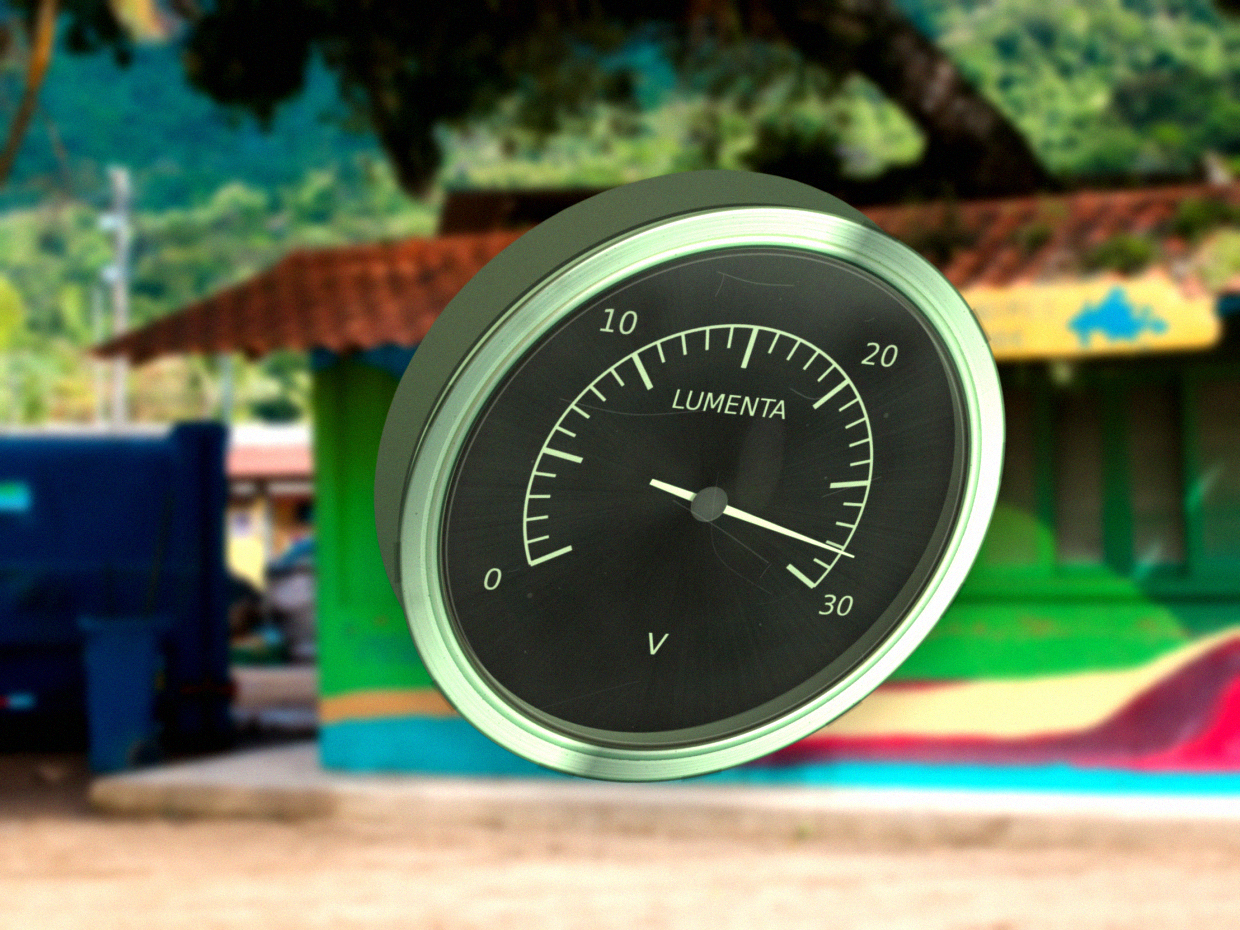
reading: V 28
